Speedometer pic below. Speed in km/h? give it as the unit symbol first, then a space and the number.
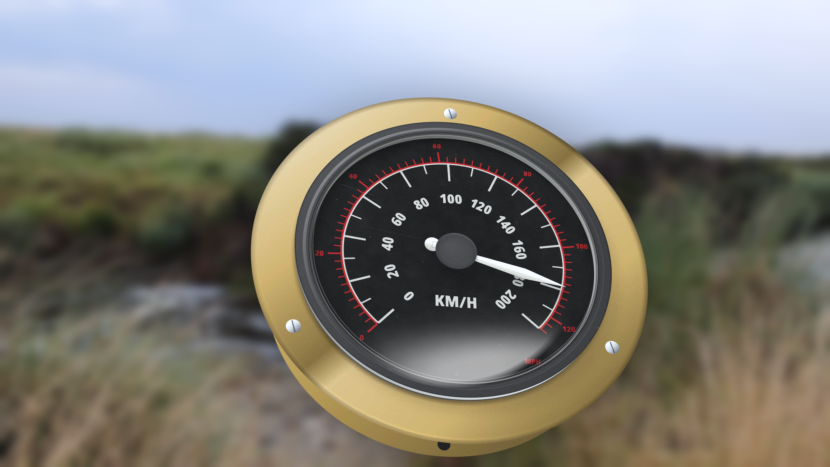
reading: km/h 180
